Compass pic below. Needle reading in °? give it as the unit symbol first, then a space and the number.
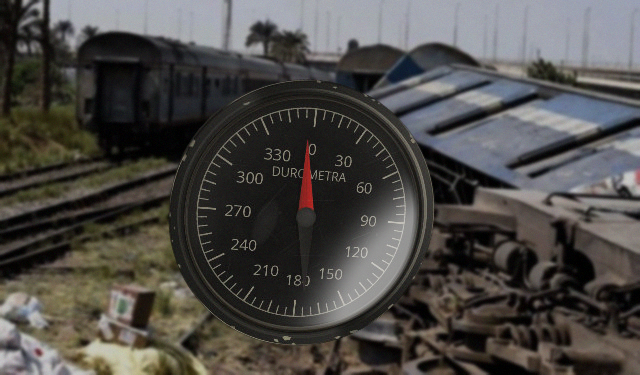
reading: ° 355
